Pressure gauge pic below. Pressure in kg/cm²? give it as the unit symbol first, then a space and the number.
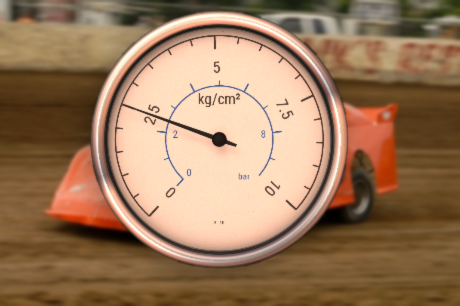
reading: kg/cm² 2.5
